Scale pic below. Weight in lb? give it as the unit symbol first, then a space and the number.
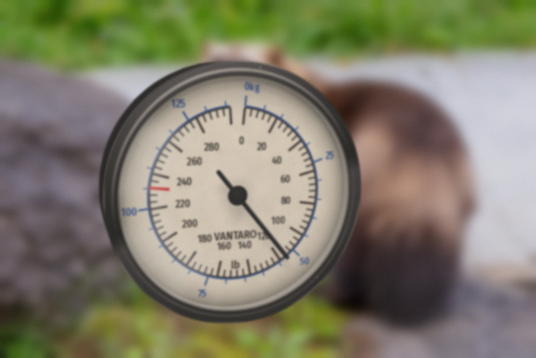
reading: lb 116
